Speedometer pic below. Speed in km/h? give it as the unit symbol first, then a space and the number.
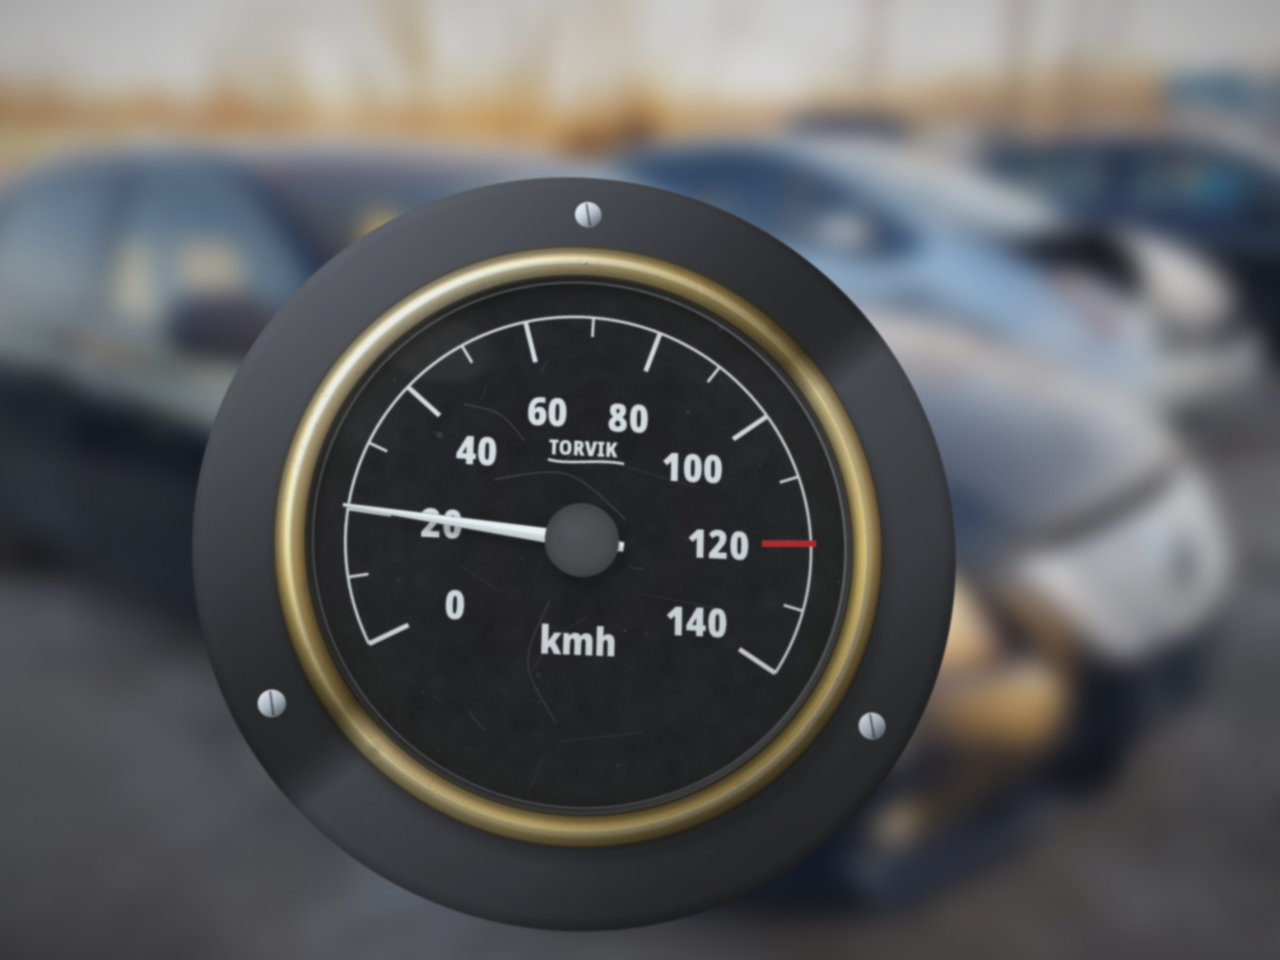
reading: km/h 20
